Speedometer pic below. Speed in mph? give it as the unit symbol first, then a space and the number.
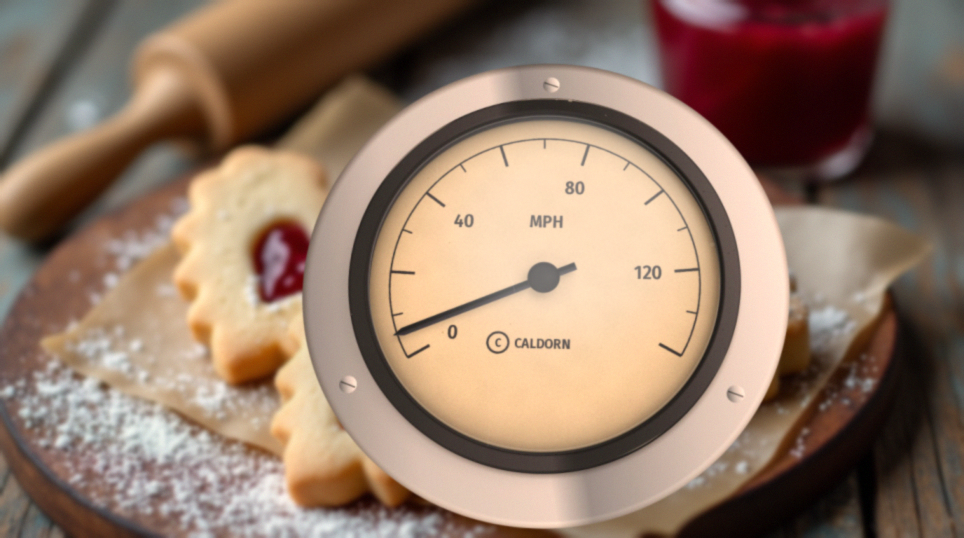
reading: mph 5
